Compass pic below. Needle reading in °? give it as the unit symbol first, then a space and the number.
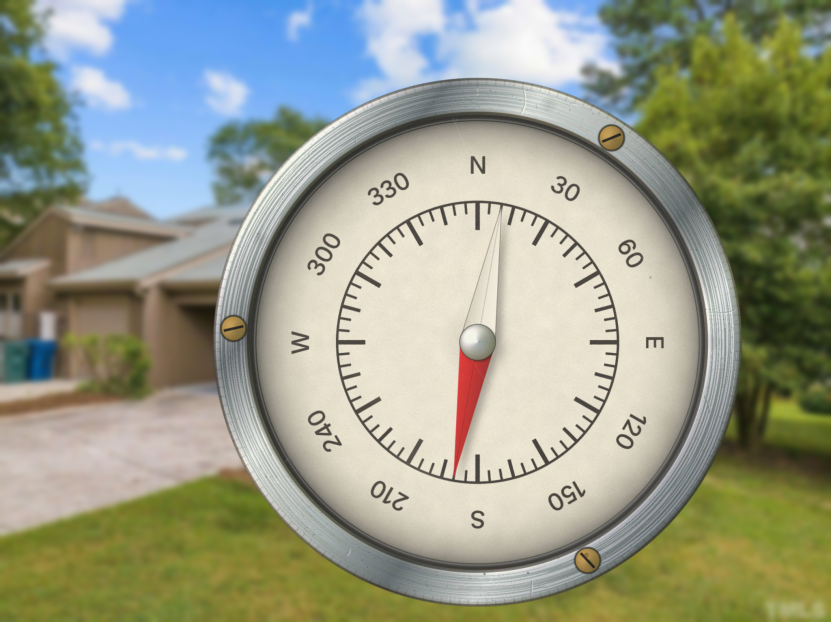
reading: ° 190
